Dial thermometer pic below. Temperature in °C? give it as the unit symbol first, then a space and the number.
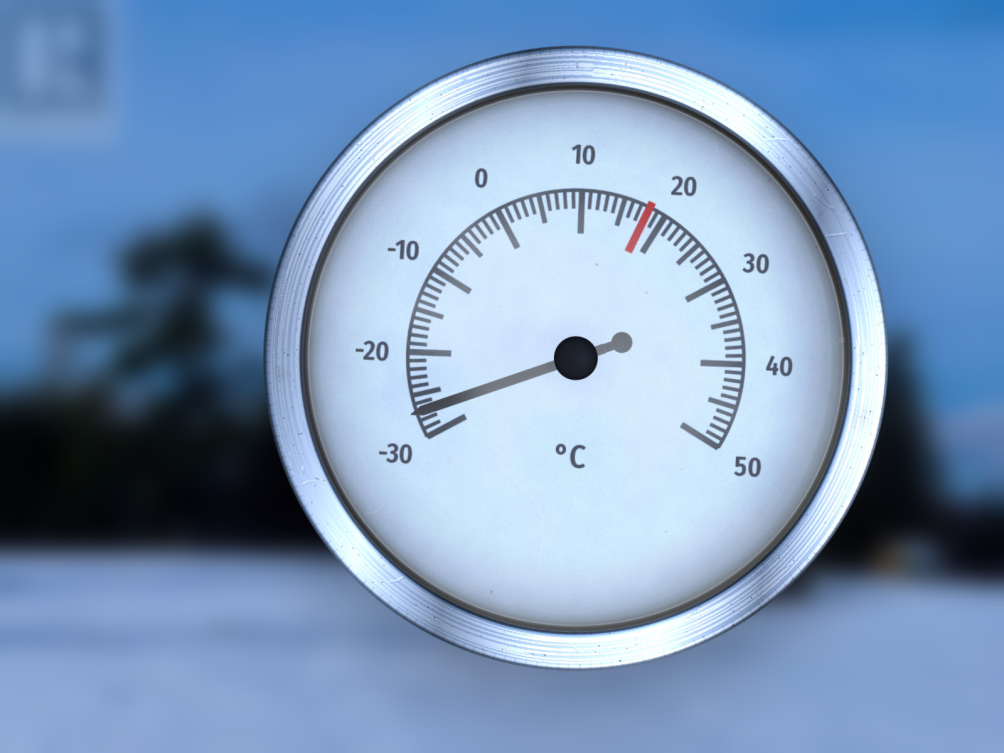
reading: °C -27
